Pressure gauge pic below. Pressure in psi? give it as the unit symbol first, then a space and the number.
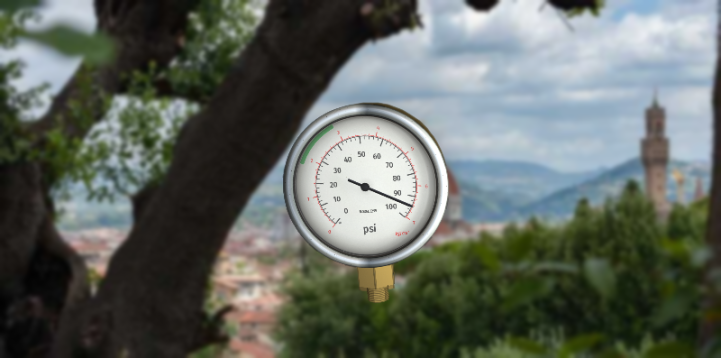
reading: psi 94
